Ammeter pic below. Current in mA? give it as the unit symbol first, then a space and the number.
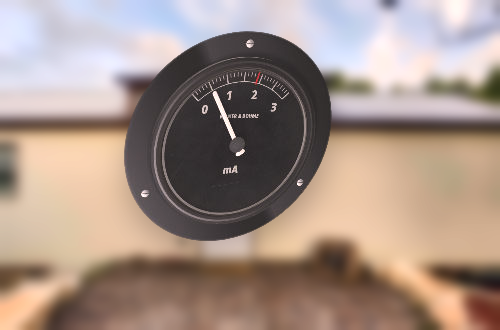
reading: mA 0.5
